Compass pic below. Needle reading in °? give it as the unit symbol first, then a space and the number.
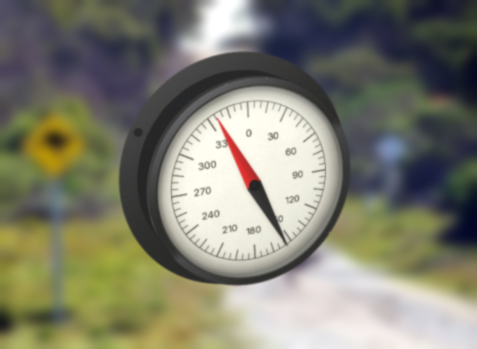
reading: ° 335
